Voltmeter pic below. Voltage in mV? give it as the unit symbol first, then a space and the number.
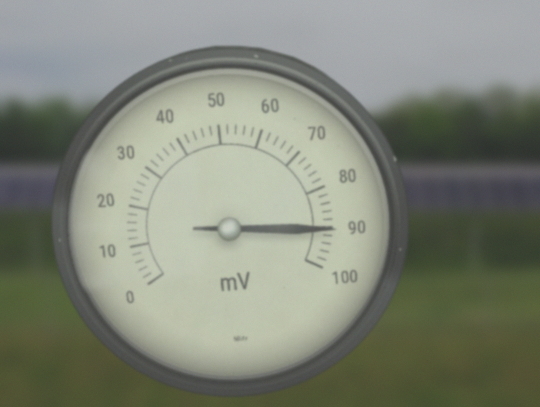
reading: mV 90
